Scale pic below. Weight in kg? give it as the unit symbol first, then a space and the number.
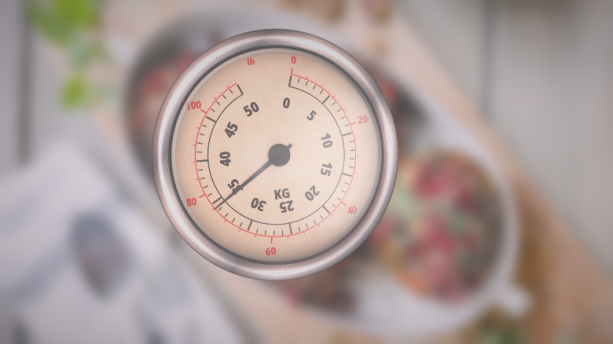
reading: kg 34.5
